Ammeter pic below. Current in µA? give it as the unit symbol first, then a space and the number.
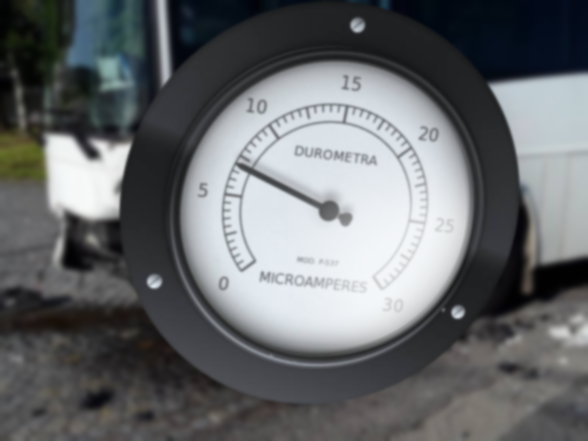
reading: µA 7
